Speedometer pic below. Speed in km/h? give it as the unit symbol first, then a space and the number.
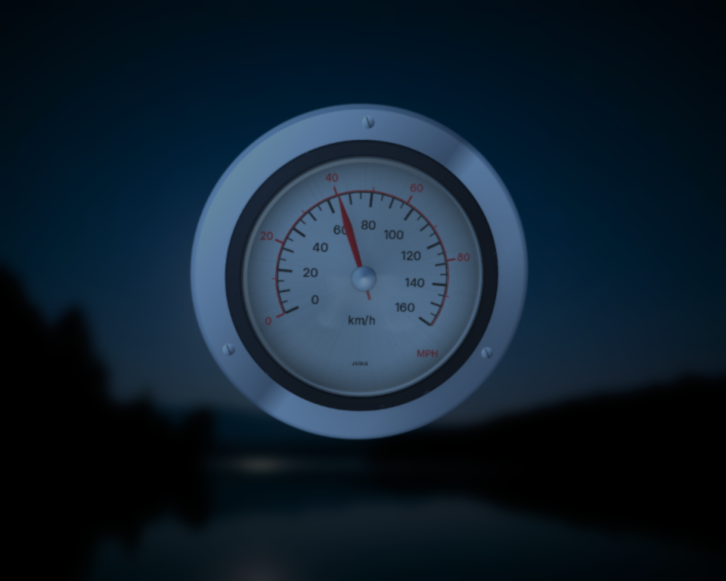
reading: km/h 65
